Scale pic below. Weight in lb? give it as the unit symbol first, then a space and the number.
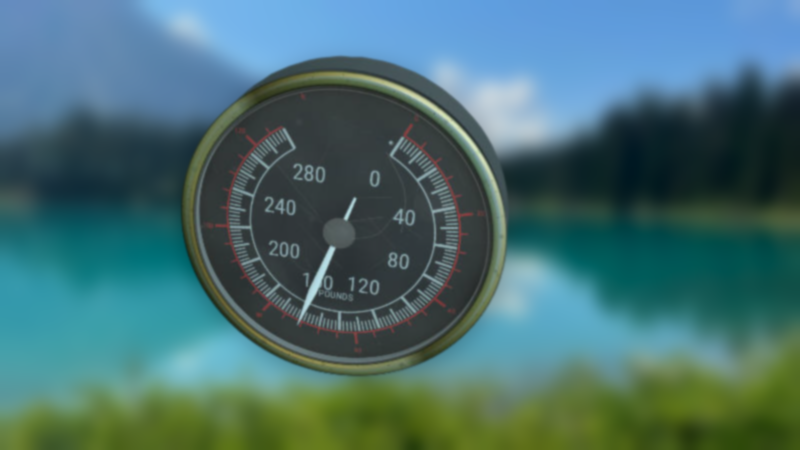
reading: lb 160
